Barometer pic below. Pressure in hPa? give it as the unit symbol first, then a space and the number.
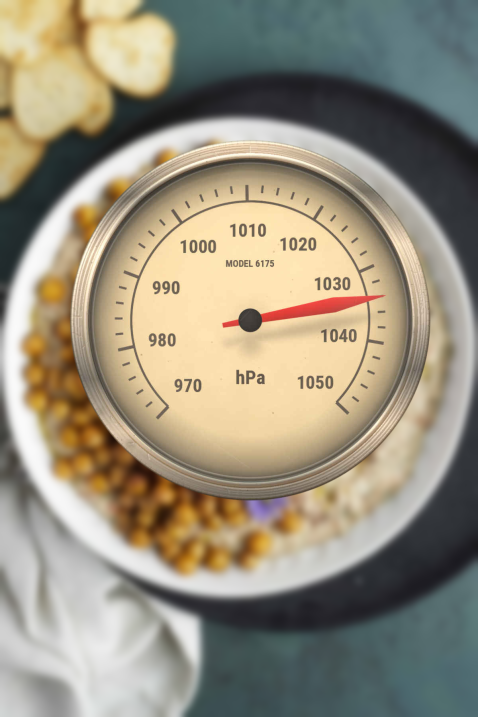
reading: hPa 1034
